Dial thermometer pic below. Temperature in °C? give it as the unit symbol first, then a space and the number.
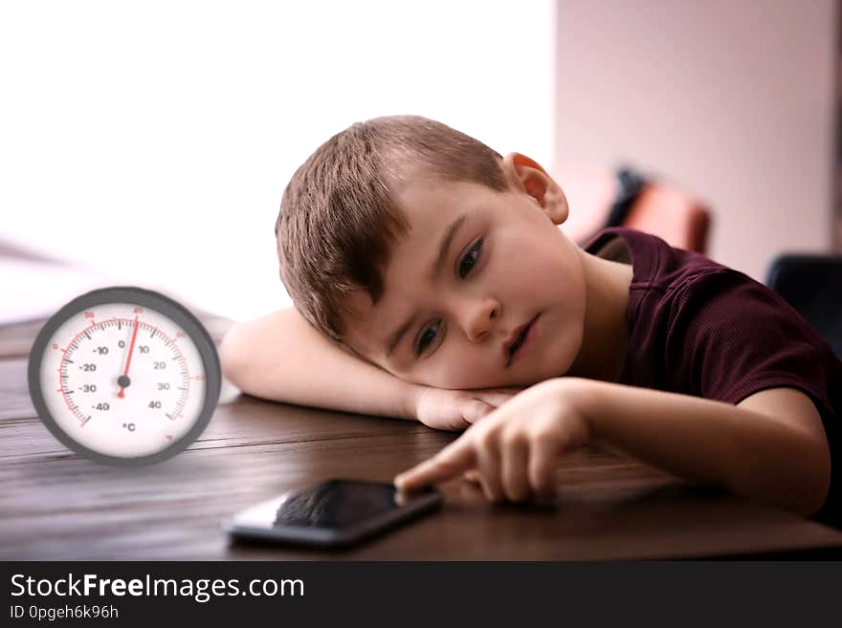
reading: °C 5
